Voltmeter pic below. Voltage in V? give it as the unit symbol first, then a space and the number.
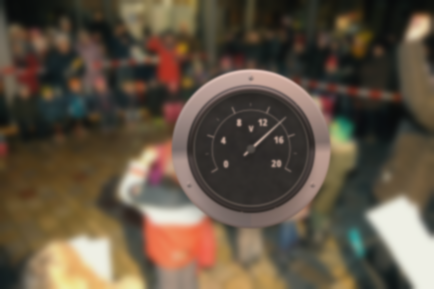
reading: V 14
